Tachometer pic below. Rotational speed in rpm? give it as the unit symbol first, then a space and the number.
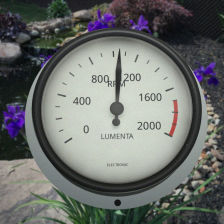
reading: rpm 1050
